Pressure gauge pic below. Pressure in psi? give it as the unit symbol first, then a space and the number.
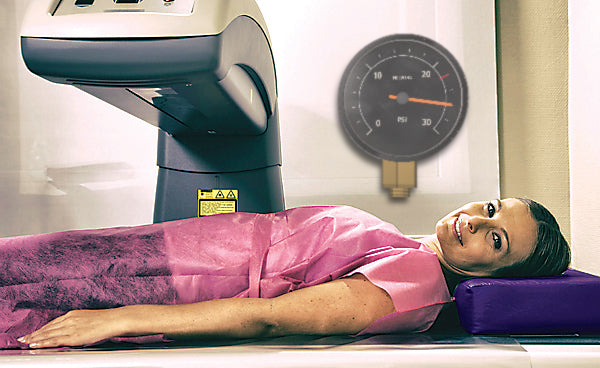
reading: psi 26
